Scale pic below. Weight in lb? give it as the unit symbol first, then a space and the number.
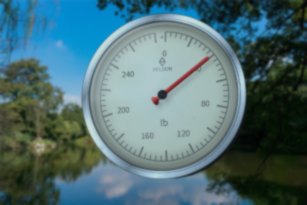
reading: lb 40
